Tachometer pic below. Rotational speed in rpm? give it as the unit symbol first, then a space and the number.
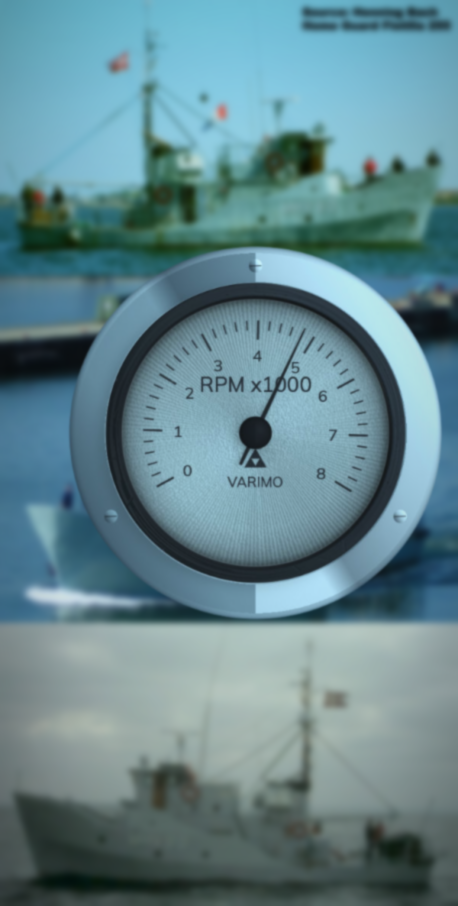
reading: rpm 4800
